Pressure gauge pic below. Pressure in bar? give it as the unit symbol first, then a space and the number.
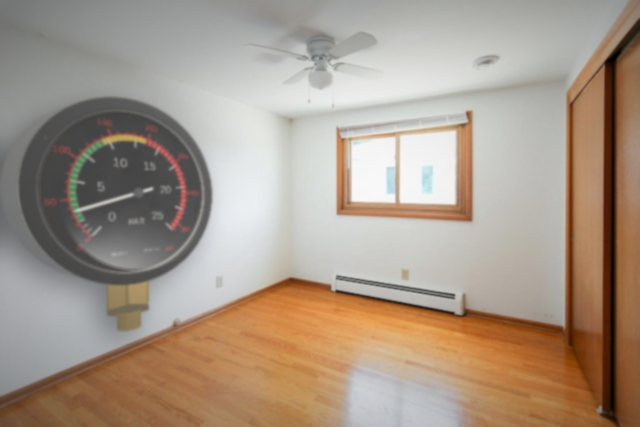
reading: bar 2.5
